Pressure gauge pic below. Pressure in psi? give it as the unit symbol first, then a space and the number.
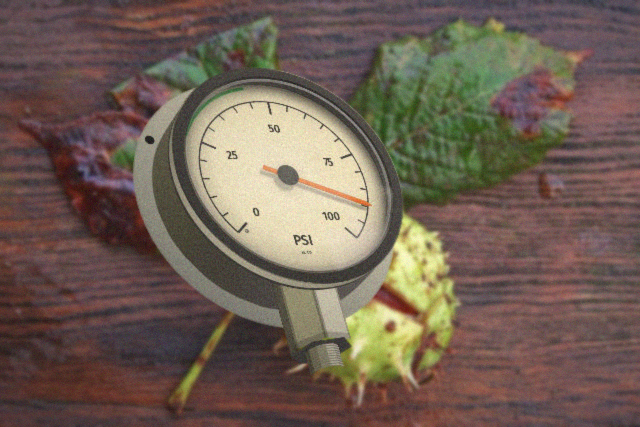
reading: psi 90
